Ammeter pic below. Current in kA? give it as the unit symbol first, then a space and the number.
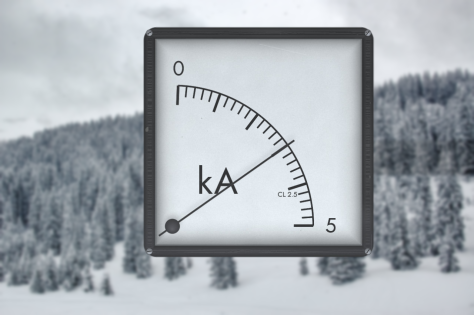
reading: kA 3
